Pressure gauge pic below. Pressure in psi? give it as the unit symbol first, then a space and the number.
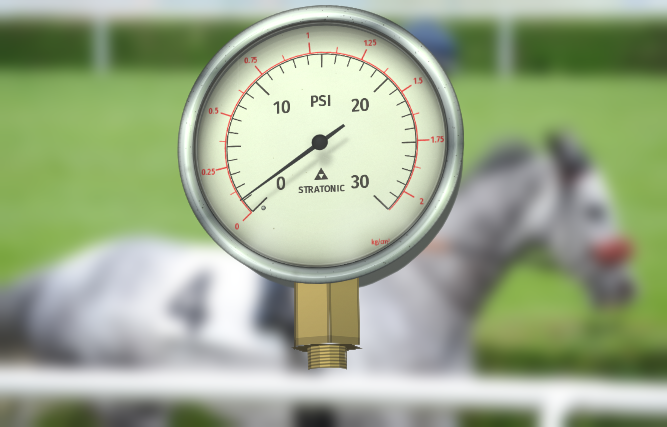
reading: psi 1
